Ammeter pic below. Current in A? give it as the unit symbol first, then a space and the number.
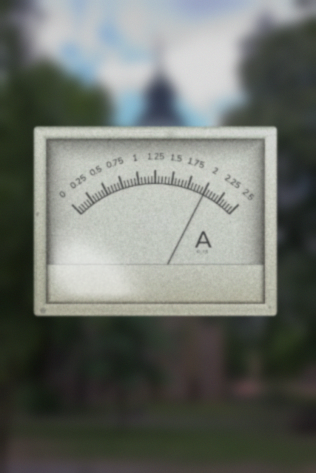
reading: A 2
